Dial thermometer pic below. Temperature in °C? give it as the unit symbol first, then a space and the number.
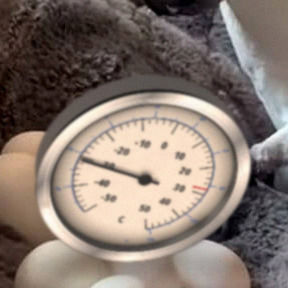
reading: °C -30
